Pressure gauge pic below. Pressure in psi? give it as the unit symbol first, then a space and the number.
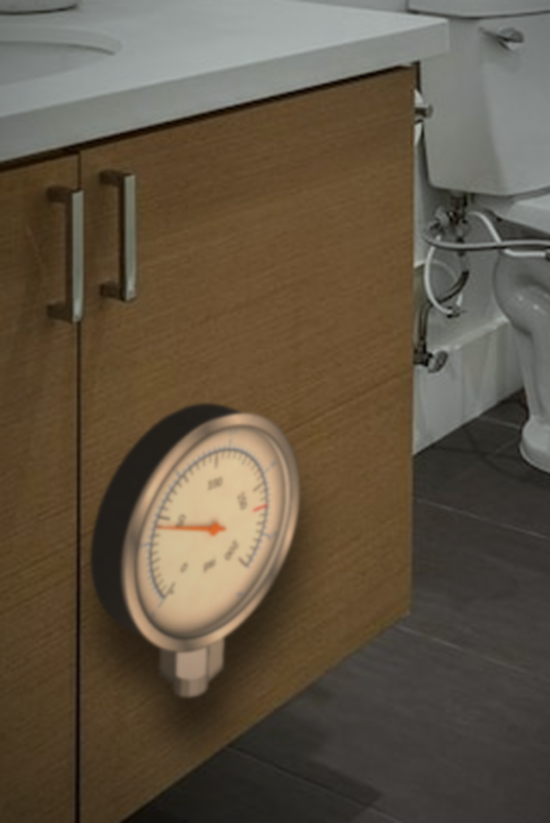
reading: psi 45
